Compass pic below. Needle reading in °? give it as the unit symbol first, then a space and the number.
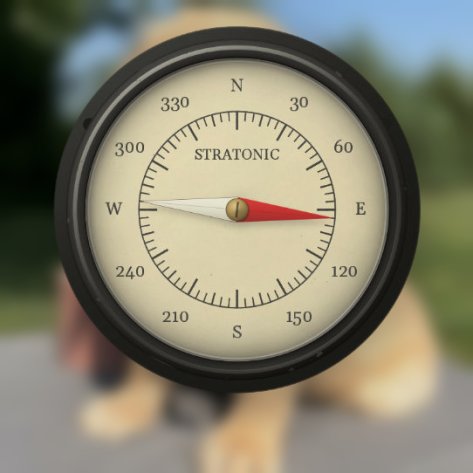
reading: ° 95
